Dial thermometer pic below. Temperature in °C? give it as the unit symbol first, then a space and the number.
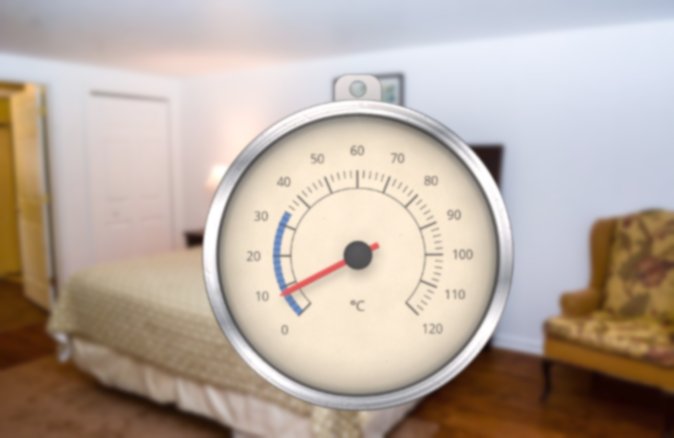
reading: °C 8
